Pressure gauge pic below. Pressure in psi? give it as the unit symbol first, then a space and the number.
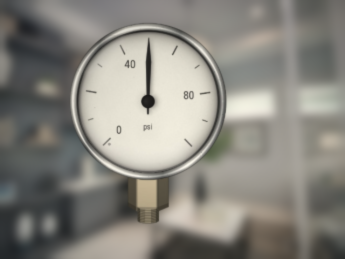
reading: psi 50
